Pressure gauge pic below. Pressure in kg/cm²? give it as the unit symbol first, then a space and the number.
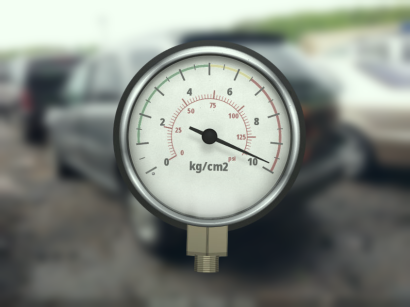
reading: kg/cm² 9.75
